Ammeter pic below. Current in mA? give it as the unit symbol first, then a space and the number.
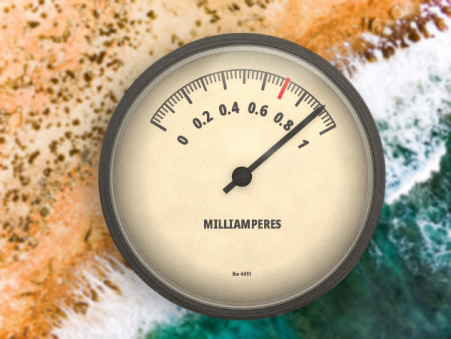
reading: mA 0.9
